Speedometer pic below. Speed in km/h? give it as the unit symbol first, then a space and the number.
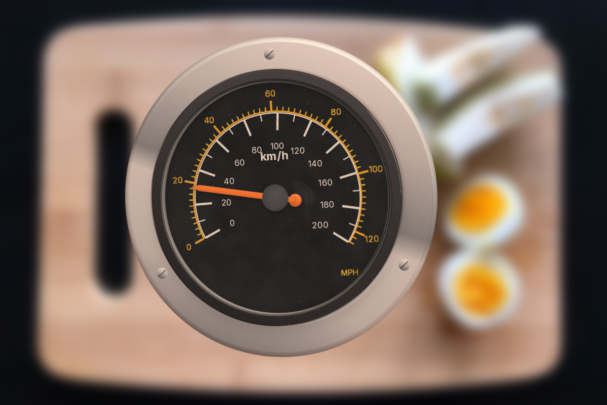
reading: km/h 30
